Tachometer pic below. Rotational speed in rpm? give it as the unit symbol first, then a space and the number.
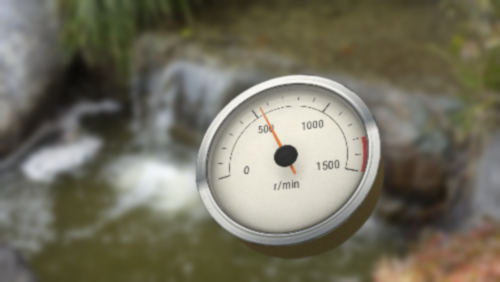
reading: rpm 550
